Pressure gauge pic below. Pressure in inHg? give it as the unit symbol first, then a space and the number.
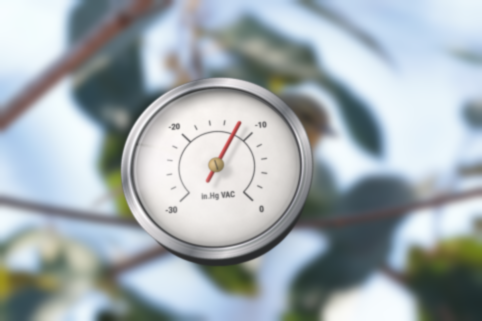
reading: inHg -12
